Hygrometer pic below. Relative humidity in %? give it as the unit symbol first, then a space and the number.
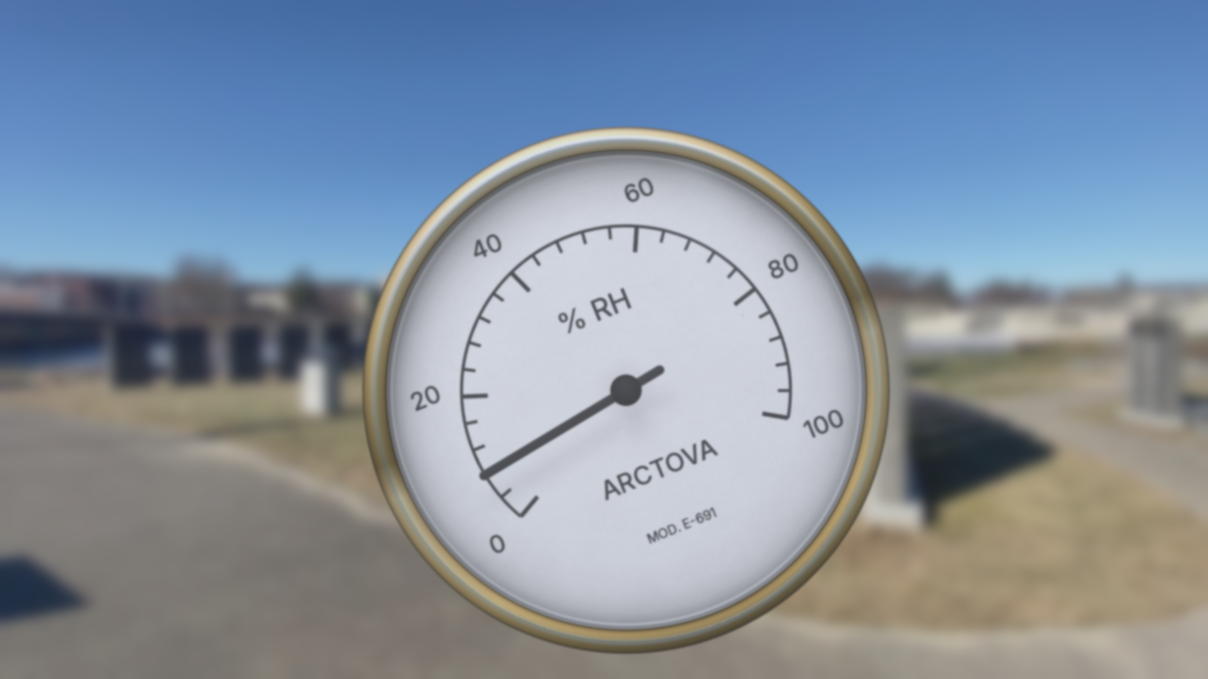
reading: % 8
